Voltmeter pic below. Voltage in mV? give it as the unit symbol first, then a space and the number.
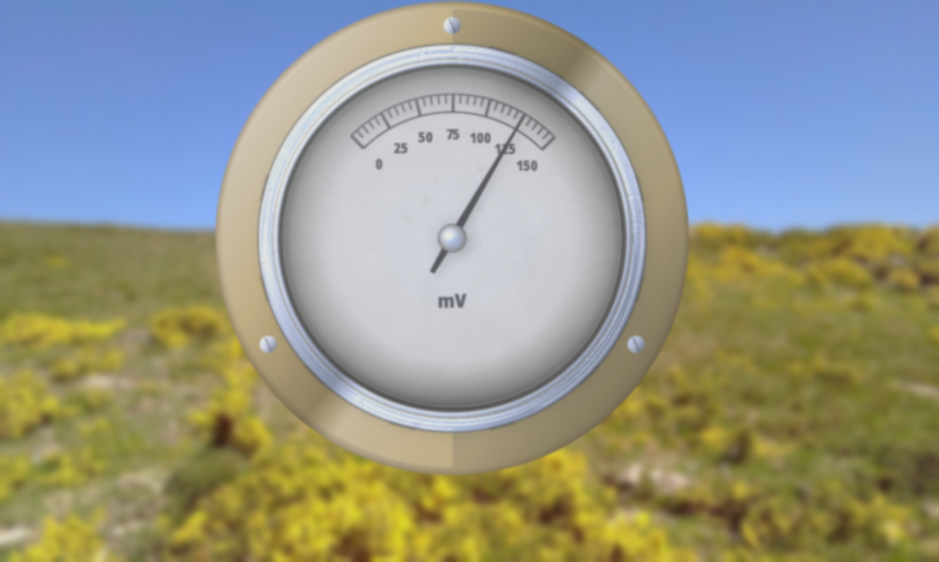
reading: mV 125
